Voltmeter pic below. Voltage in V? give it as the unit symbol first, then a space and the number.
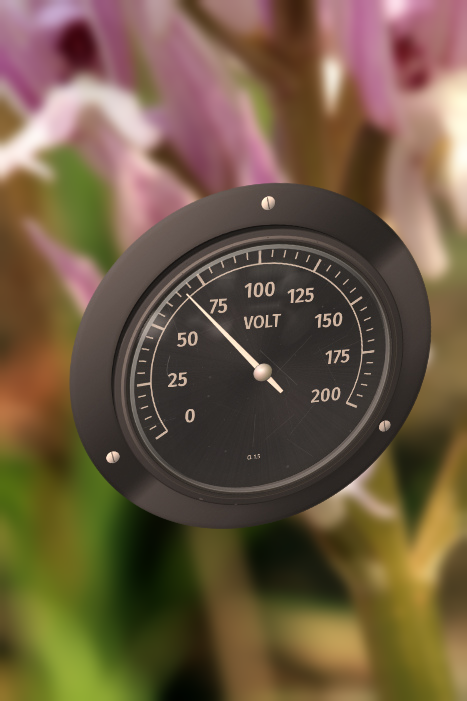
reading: V 67.5
